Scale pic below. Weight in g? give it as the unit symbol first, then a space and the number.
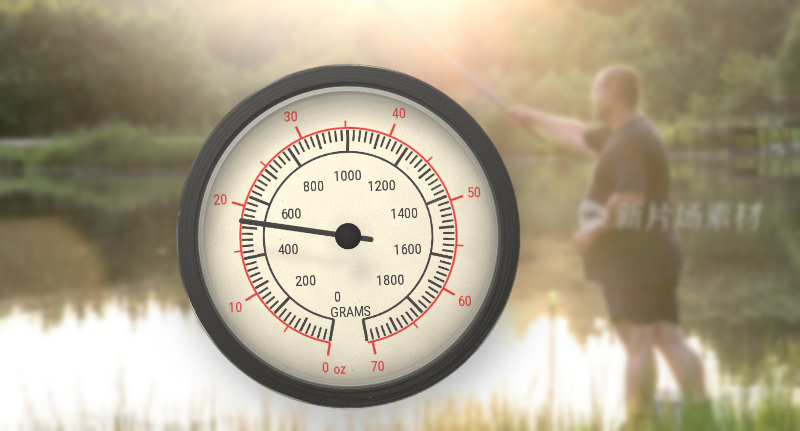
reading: g 520
